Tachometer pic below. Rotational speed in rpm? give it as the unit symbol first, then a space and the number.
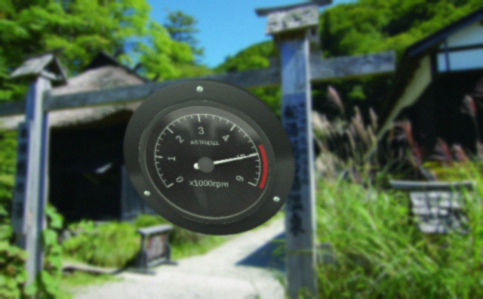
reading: rpm 5000
